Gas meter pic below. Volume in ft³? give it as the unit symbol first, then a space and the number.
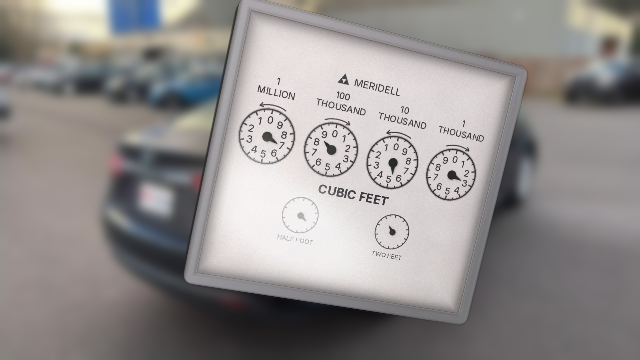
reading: ft³ 685300
